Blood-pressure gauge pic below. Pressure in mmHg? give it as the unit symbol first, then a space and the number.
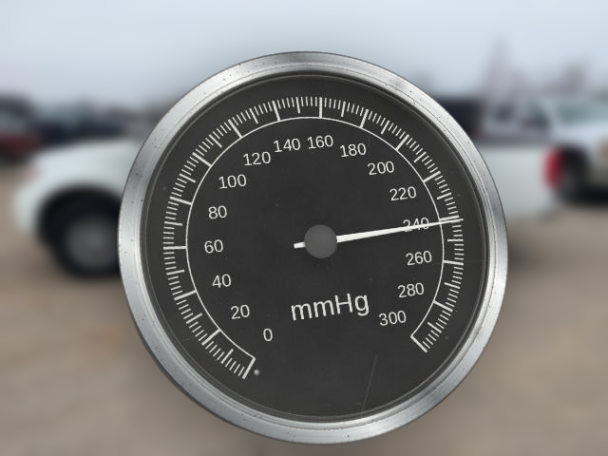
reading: mmHg 242
